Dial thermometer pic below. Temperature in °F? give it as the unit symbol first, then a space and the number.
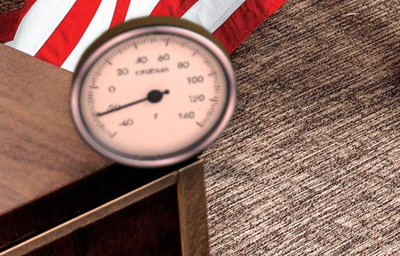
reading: °F -20
